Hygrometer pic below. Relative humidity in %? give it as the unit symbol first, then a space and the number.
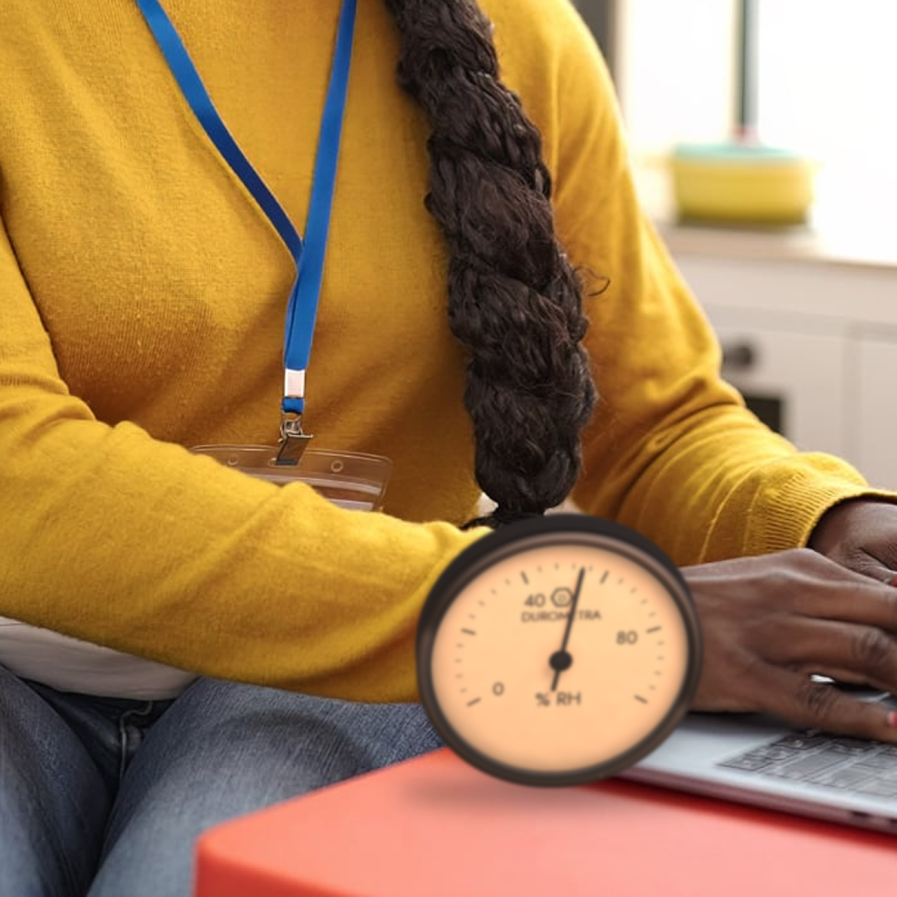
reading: % 54
